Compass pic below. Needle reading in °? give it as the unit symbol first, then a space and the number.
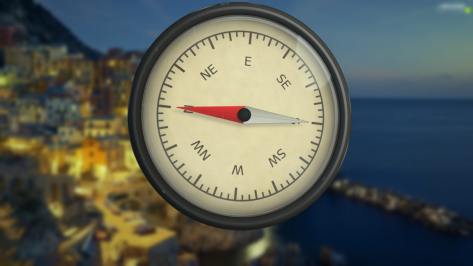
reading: ° 0
